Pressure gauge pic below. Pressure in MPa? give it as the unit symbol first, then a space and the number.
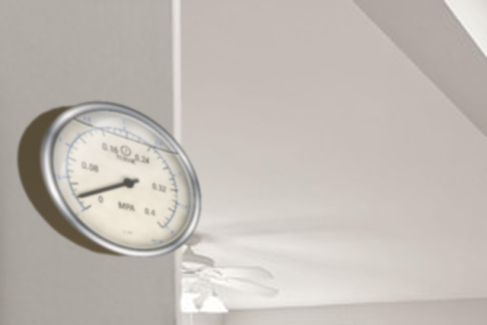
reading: MPa 0.02
